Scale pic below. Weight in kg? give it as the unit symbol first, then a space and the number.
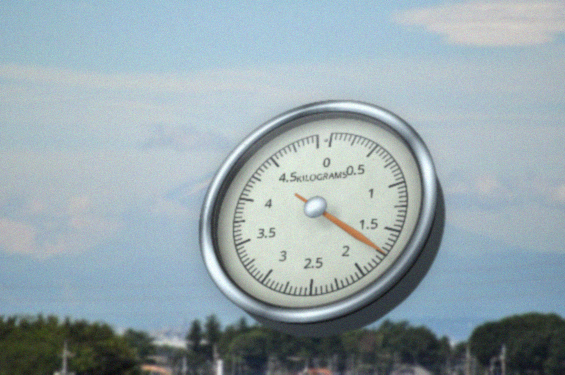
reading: kg 1.75
